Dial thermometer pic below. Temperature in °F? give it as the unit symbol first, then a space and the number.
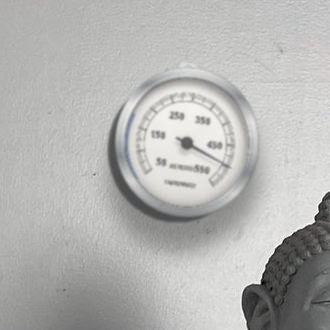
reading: °F 500
